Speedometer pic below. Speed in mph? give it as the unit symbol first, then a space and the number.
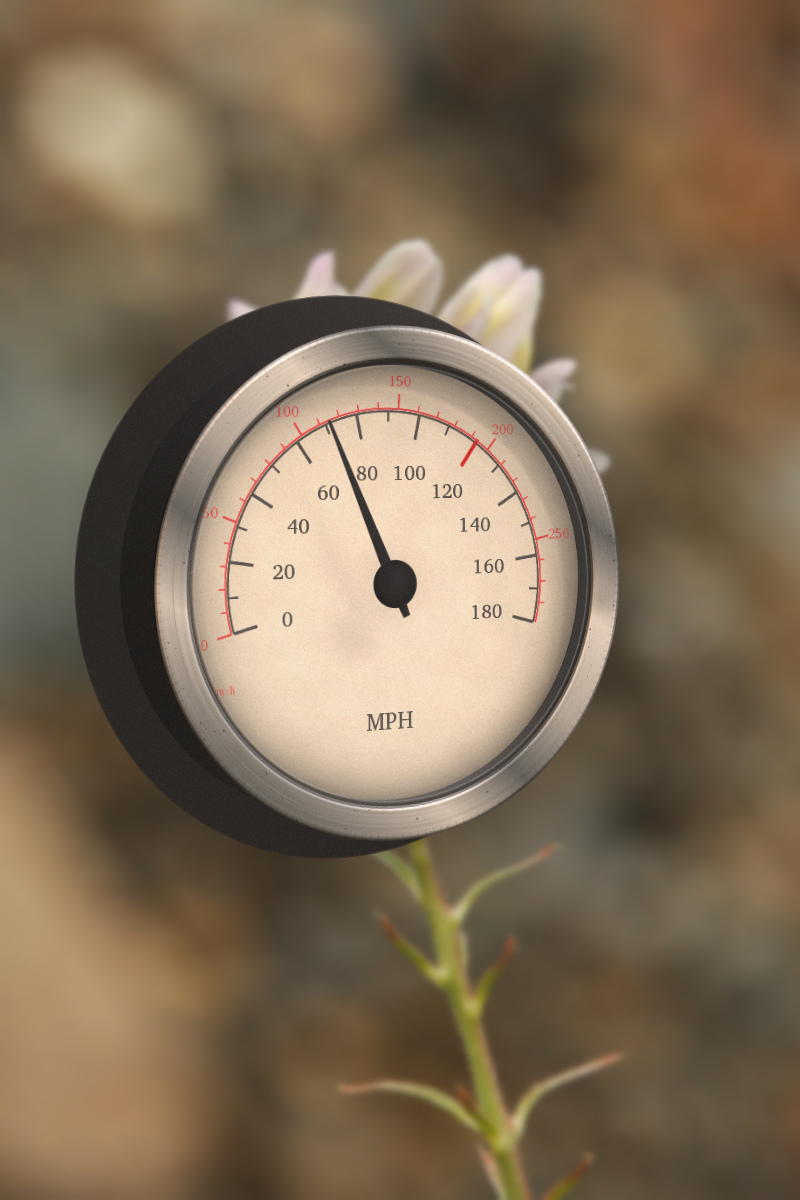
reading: mph 70
